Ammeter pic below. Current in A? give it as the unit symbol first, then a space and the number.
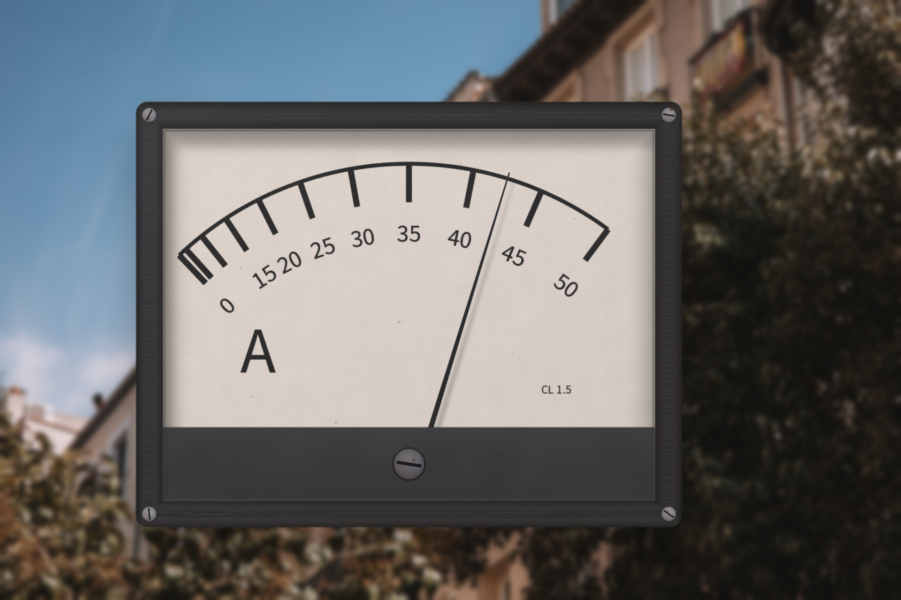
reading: A 42.5
